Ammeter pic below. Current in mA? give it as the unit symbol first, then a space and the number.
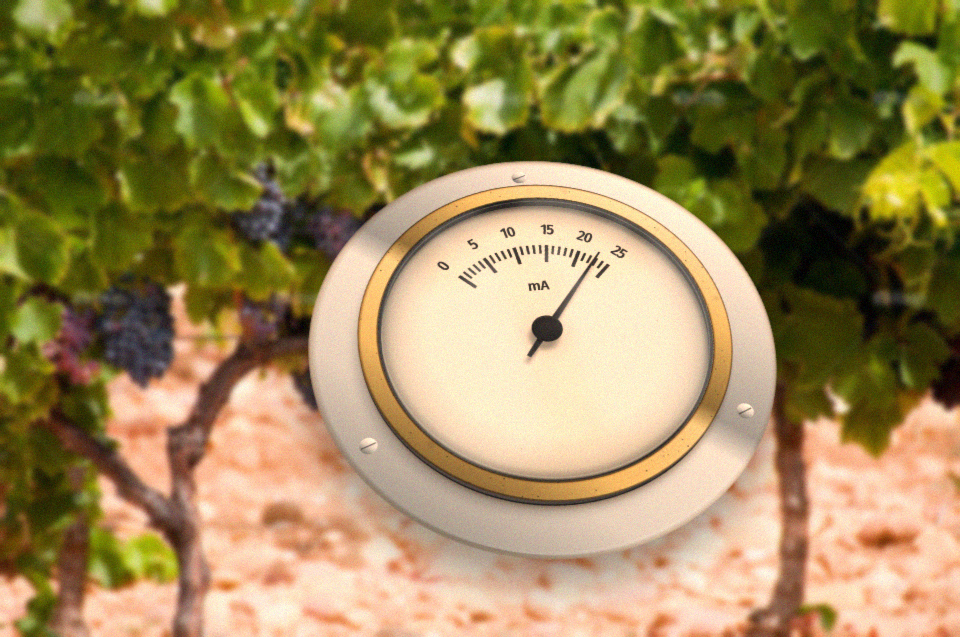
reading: mA 23
